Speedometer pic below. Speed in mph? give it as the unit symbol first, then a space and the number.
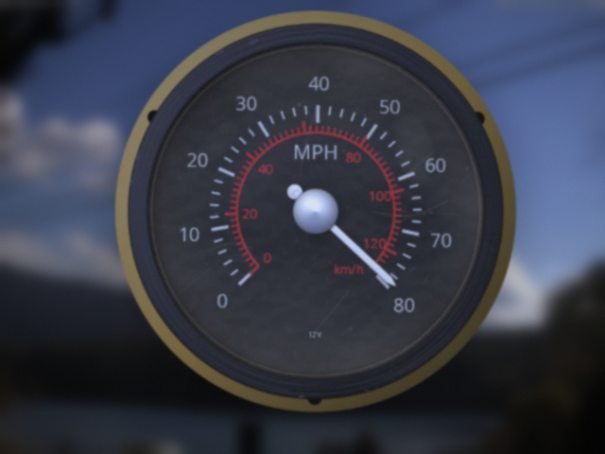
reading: mph 79
